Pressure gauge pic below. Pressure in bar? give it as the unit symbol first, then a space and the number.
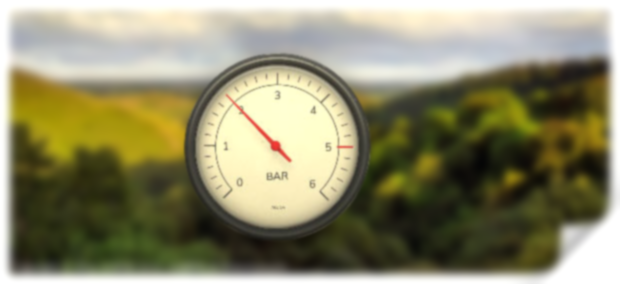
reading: bar 2
